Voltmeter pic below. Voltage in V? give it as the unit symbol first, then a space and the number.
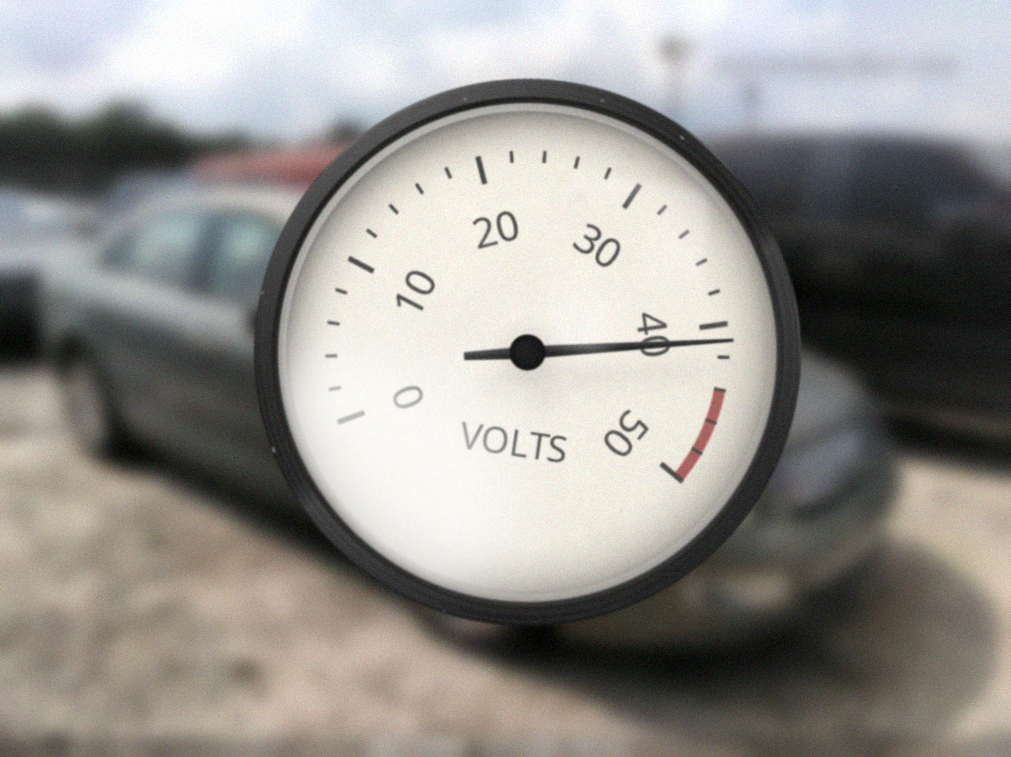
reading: V 41
